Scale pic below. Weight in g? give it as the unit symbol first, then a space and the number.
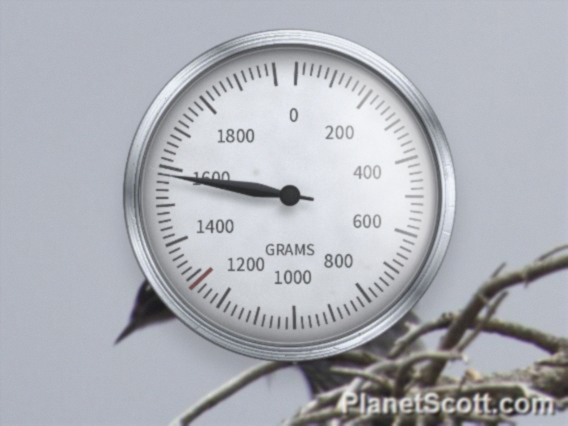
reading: g 1580
